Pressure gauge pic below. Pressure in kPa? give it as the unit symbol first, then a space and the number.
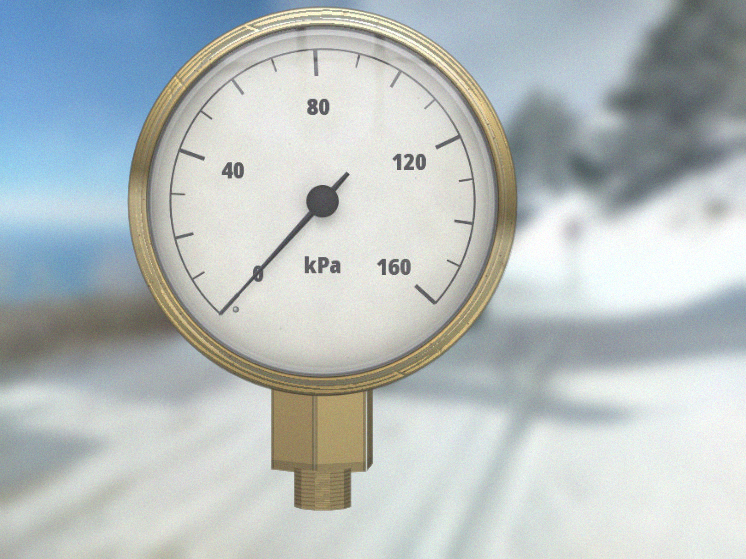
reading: kPa 0
